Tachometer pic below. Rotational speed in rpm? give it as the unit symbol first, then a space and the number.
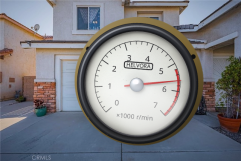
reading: rpm 5600
